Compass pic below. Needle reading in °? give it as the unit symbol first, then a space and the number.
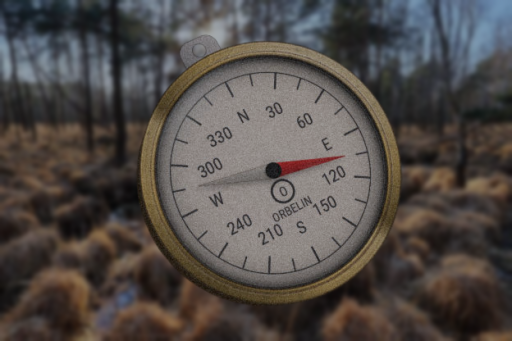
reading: ° 105
